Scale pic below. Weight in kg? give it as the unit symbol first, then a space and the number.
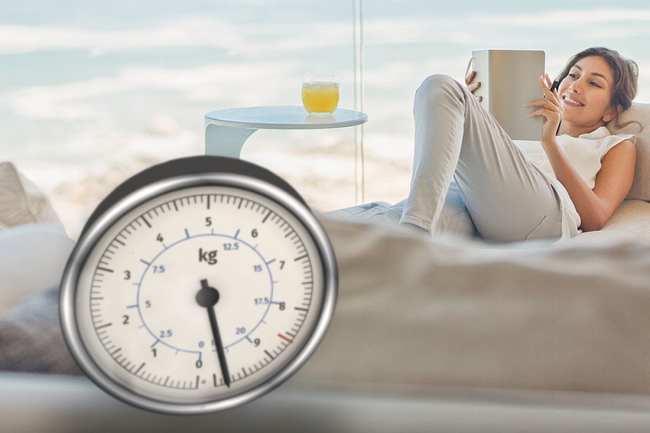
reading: kg 9.8
